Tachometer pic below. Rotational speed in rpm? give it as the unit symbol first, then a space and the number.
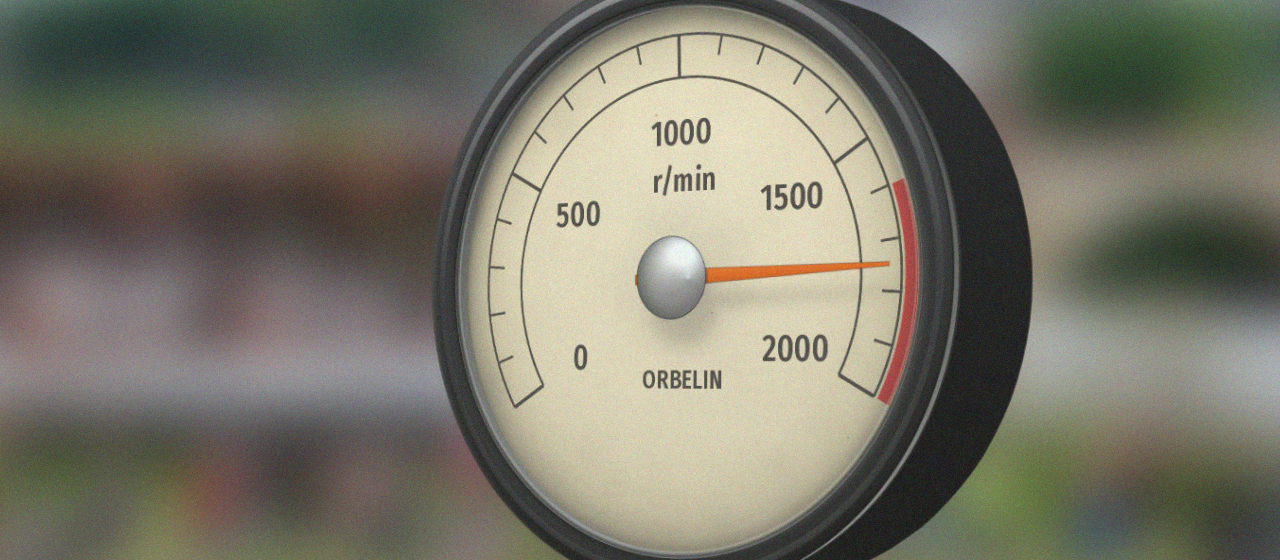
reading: rpm 1750
